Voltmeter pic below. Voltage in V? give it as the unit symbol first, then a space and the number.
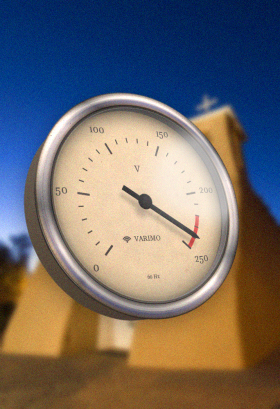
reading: V 240
